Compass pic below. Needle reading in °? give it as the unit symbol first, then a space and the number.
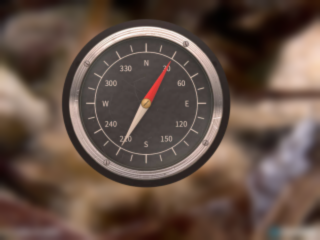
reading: ° 30
